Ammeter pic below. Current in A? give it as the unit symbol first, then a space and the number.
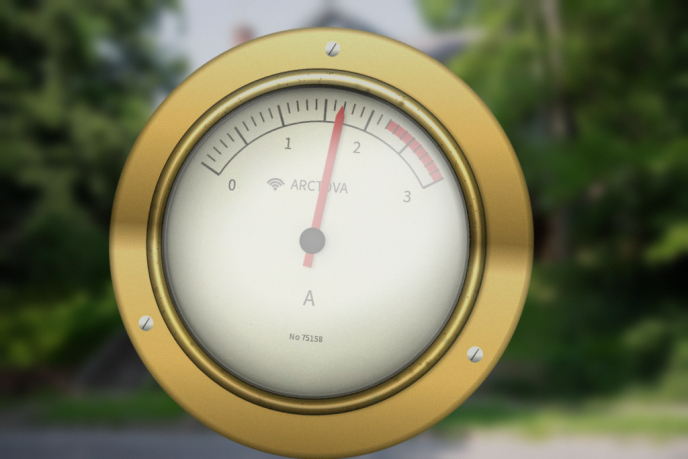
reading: A 1.7
